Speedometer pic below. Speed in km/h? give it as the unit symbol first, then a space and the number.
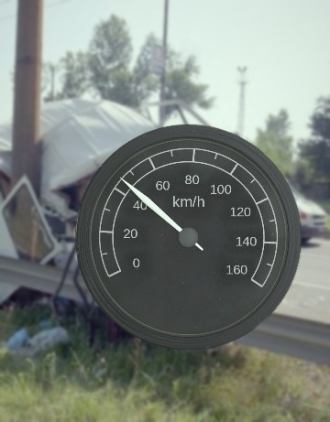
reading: km/h 45
